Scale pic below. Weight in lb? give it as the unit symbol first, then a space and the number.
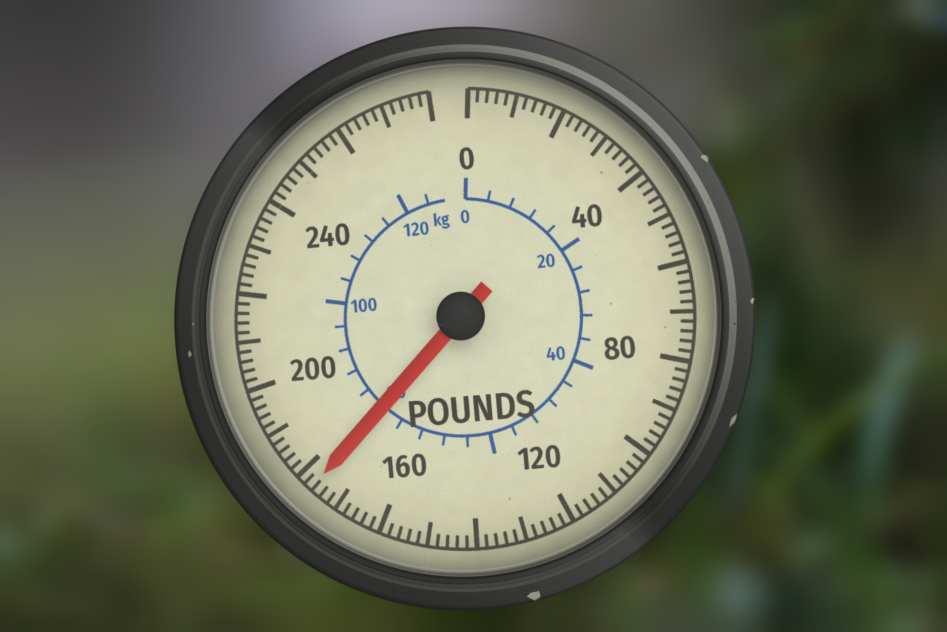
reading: lb 176
